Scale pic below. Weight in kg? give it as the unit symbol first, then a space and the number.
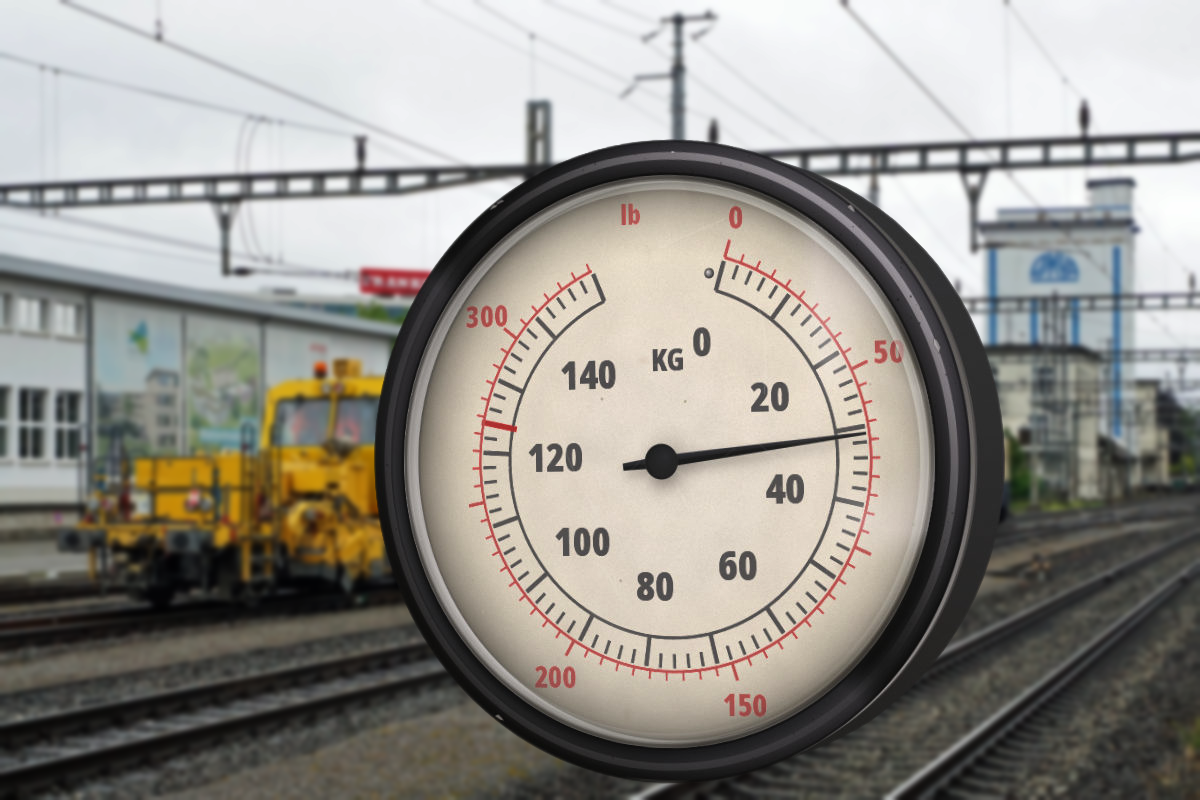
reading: kg 31
